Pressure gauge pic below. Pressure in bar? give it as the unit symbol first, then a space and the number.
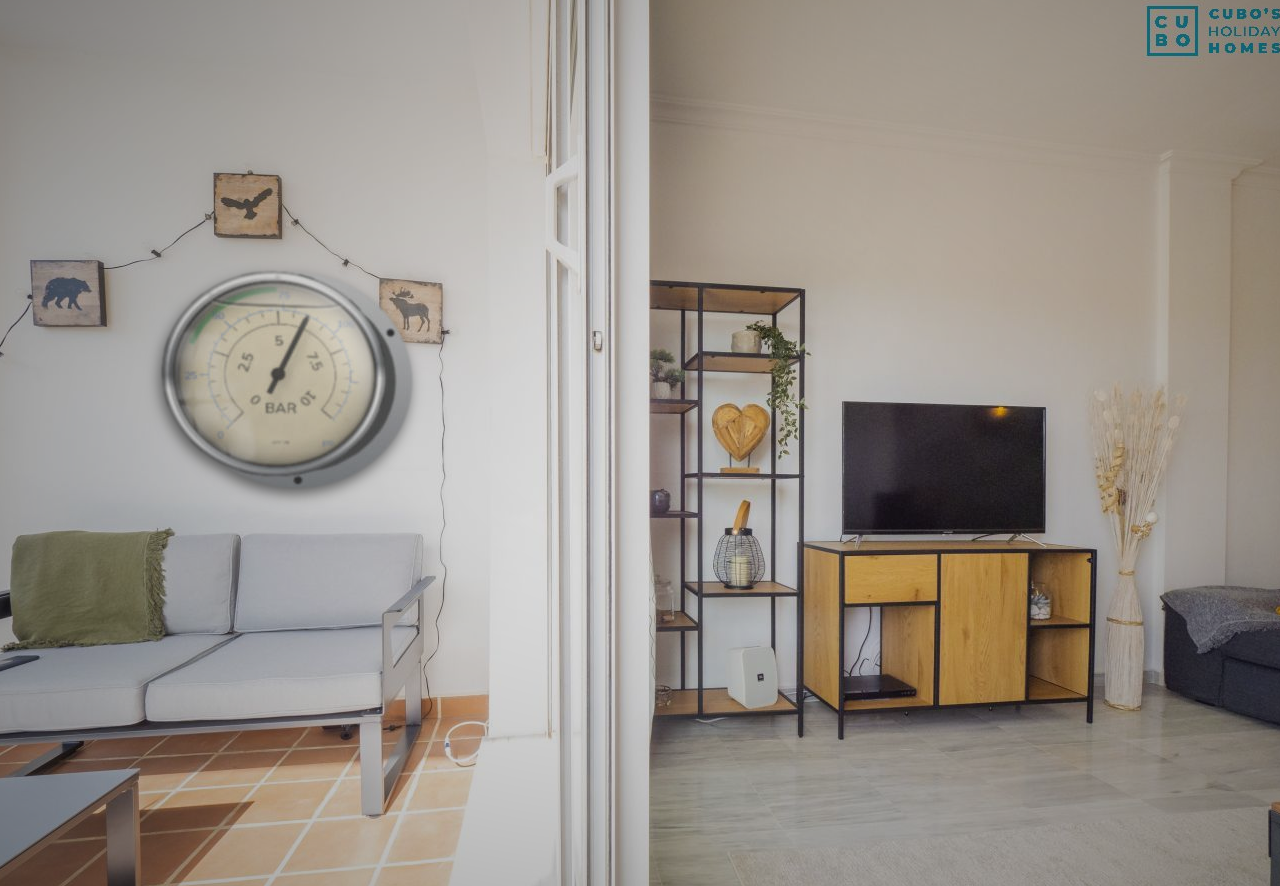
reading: bar 6
